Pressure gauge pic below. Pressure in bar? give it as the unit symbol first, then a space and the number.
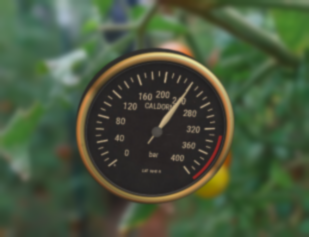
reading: bar 240
